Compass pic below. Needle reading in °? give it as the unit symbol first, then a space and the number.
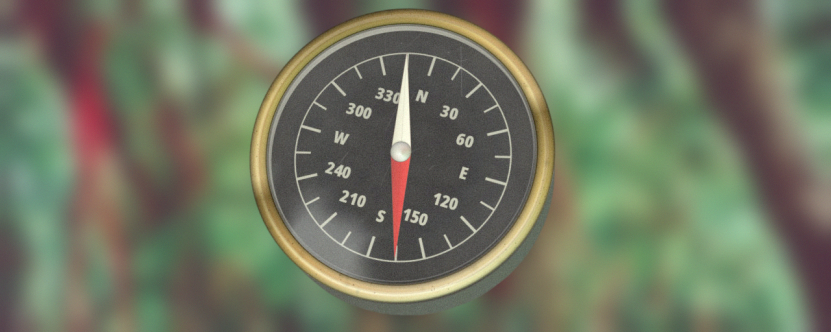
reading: ° 165
